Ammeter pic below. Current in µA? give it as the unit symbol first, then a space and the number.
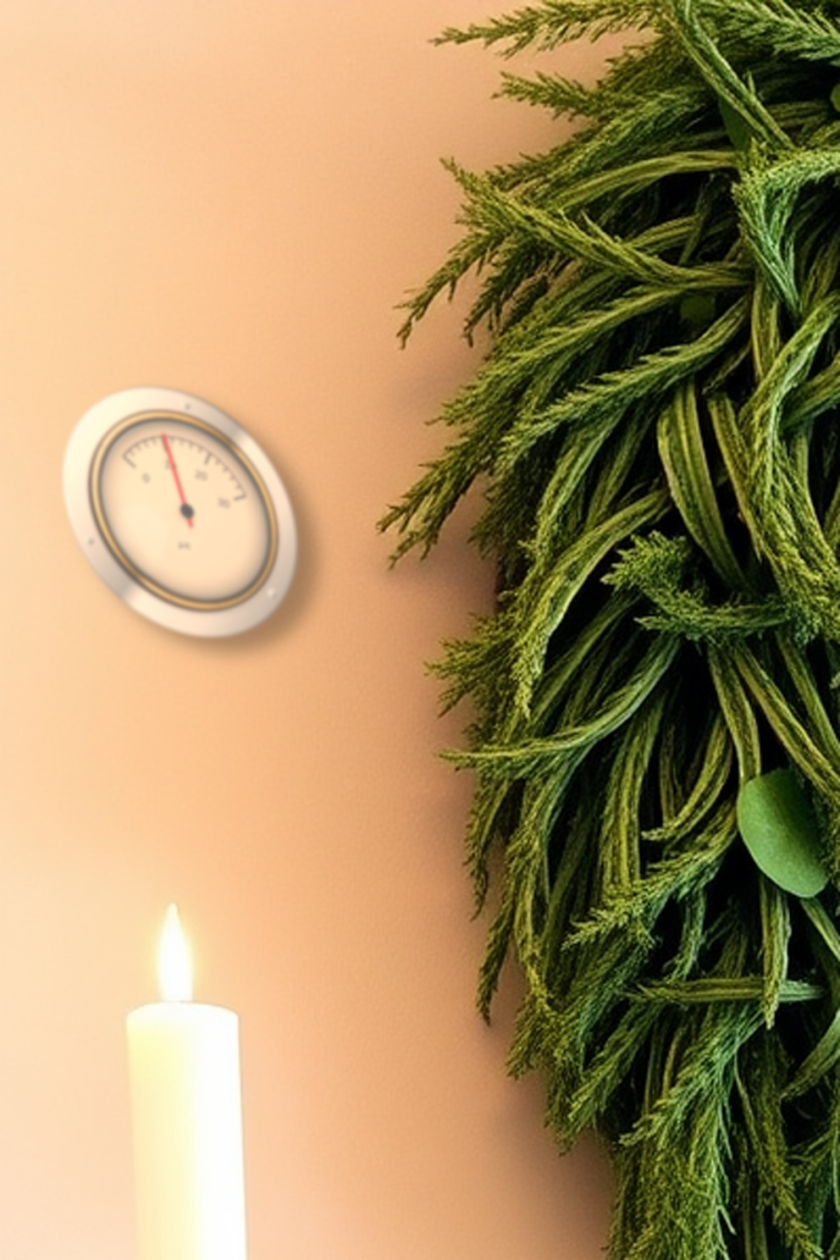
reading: µA 10
